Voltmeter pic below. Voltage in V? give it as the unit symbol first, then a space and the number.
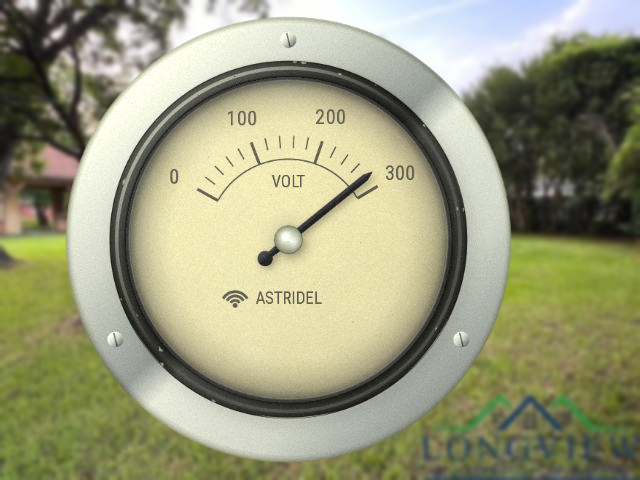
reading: V 280
